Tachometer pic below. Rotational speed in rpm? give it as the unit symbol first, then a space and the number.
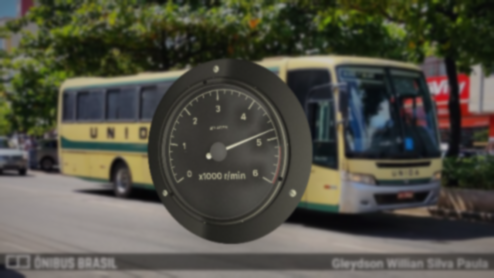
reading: rpm 4800
